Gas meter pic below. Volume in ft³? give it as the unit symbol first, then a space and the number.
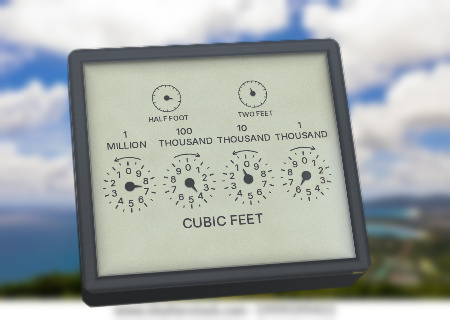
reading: ft³ 740600
